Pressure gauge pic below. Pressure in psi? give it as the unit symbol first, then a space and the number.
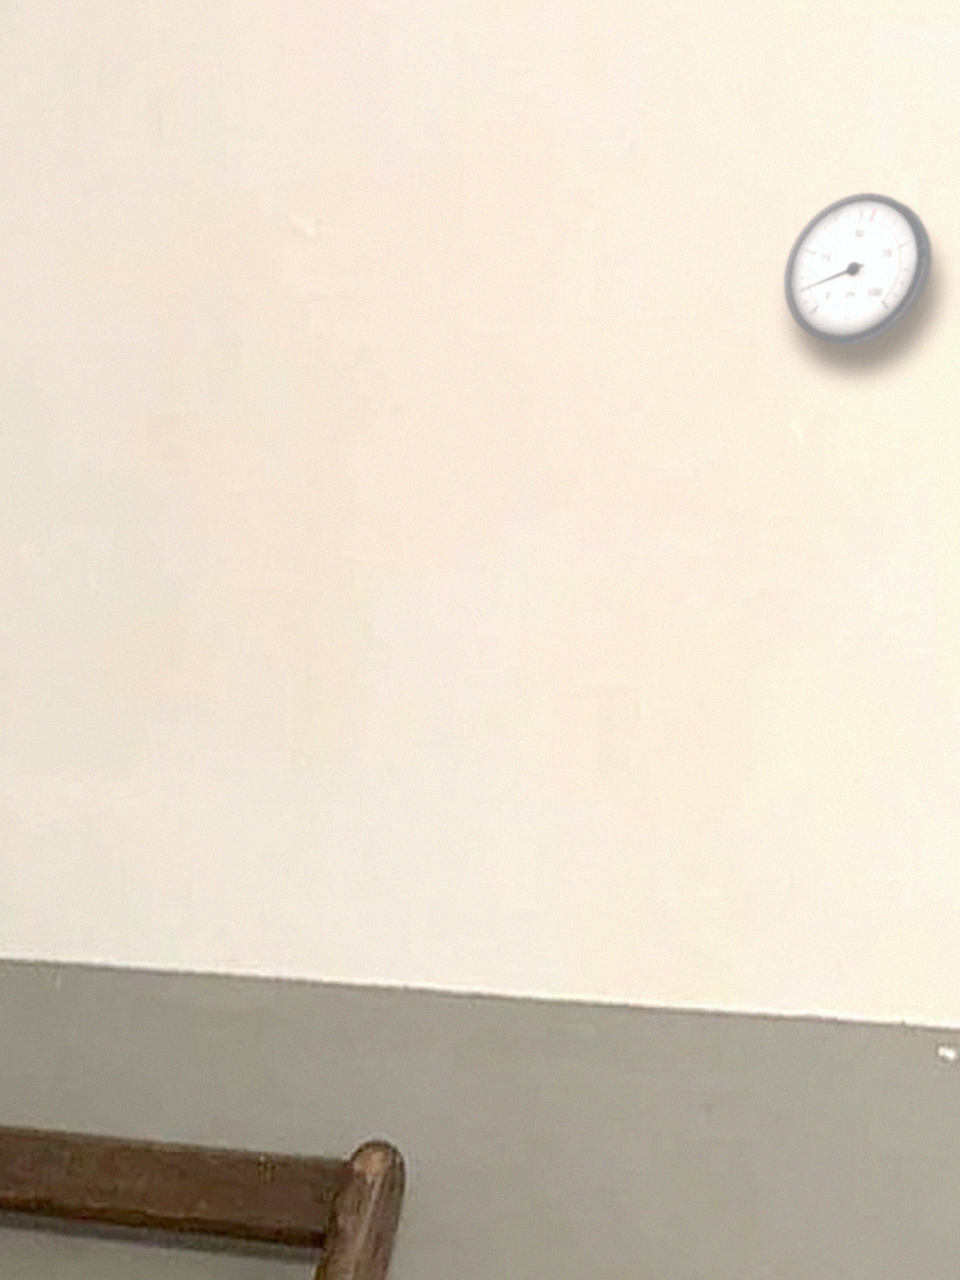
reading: psi 10
